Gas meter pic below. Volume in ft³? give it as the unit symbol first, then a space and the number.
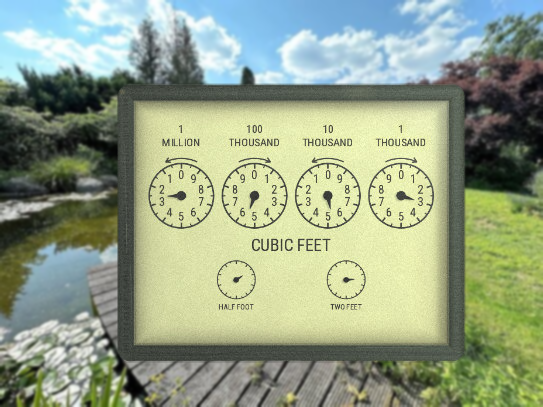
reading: ft³ 255300
